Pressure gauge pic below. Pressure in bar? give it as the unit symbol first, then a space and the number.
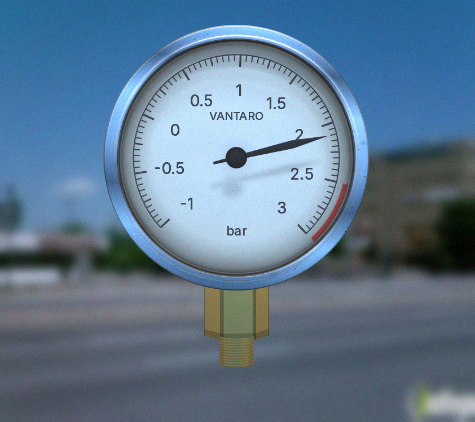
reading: bar 2.1
